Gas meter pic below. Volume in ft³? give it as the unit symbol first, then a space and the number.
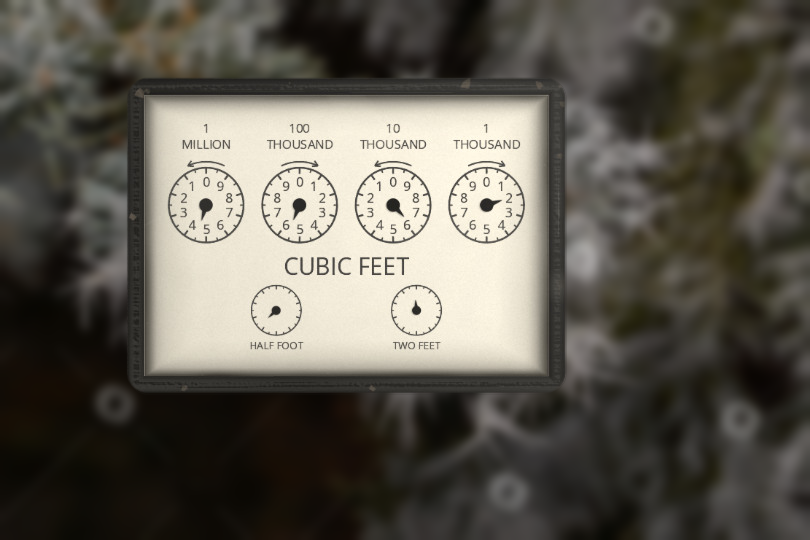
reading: ft³ 456200
